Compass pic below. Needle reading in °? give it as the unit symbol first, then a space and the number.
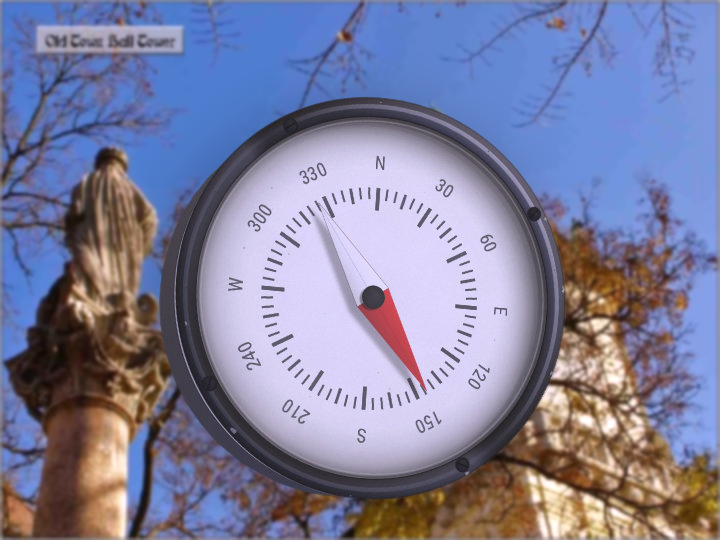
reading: ° 145
